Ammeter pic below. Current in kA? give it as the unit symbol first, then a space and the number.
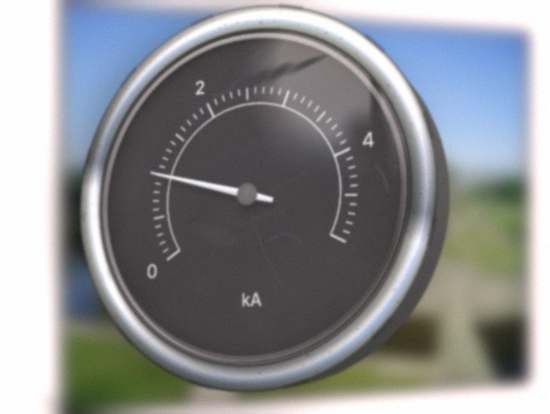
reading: kA 1
